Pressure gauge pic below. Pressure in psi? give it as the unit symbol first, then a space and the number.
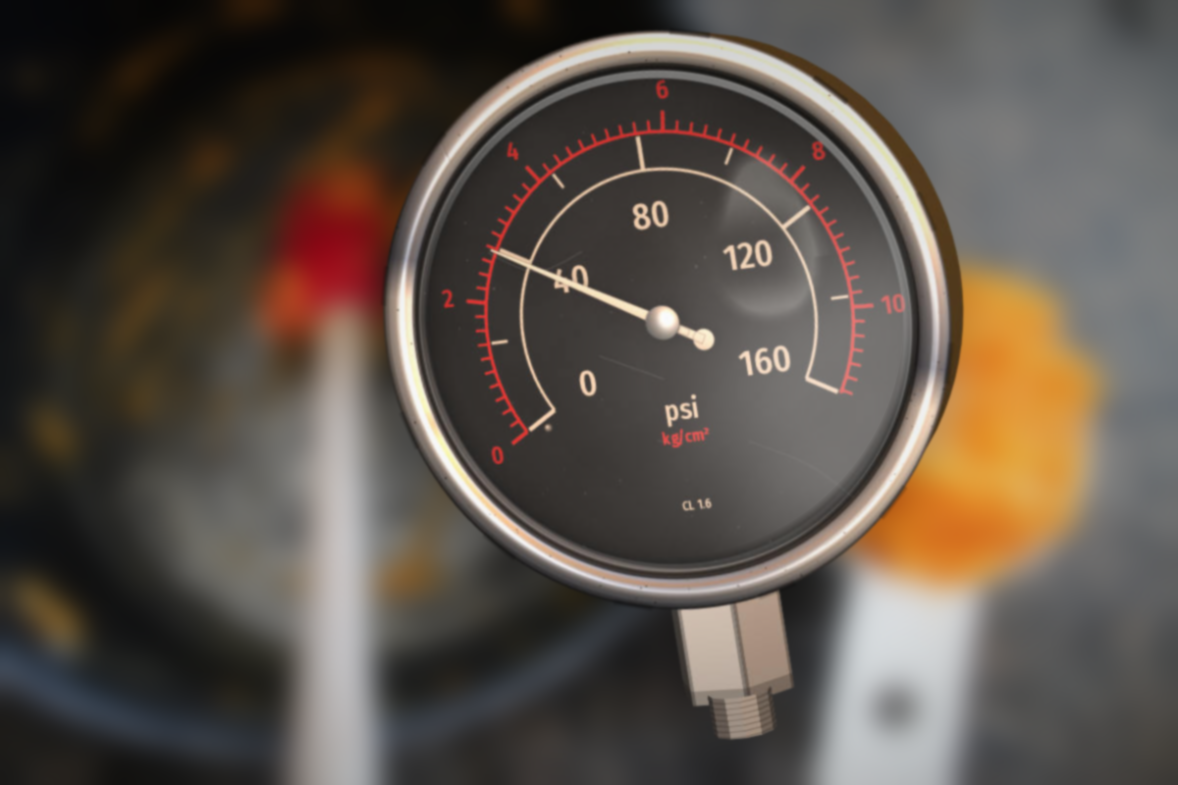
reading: psi 40
